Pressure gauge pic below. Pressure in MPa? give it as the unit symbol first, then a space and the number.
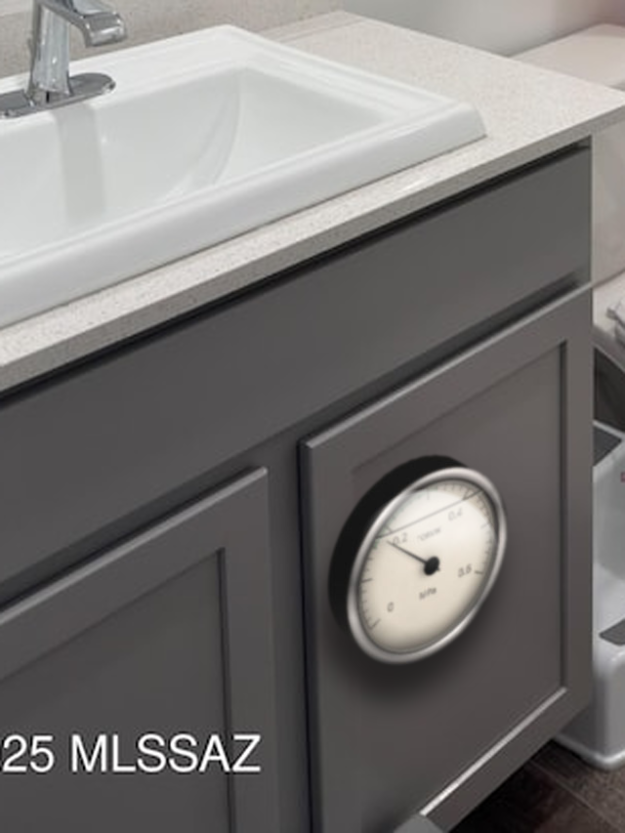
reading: MPa 0.18
